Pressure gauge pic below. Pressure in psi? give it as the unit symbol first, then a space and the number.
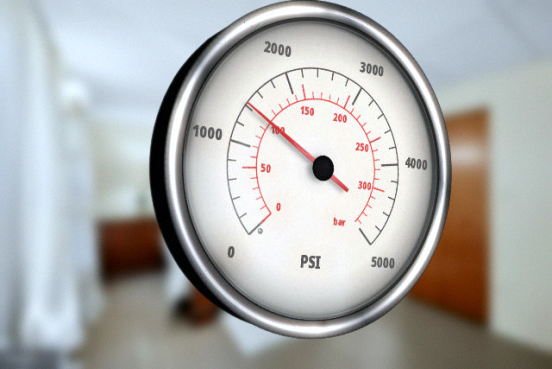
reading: psi 1400
